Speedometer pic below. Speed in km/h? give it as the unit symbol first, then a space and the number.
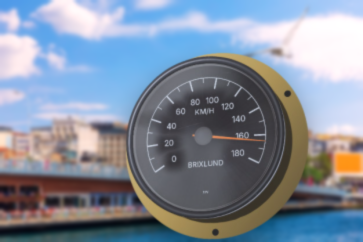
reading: km/h 165
